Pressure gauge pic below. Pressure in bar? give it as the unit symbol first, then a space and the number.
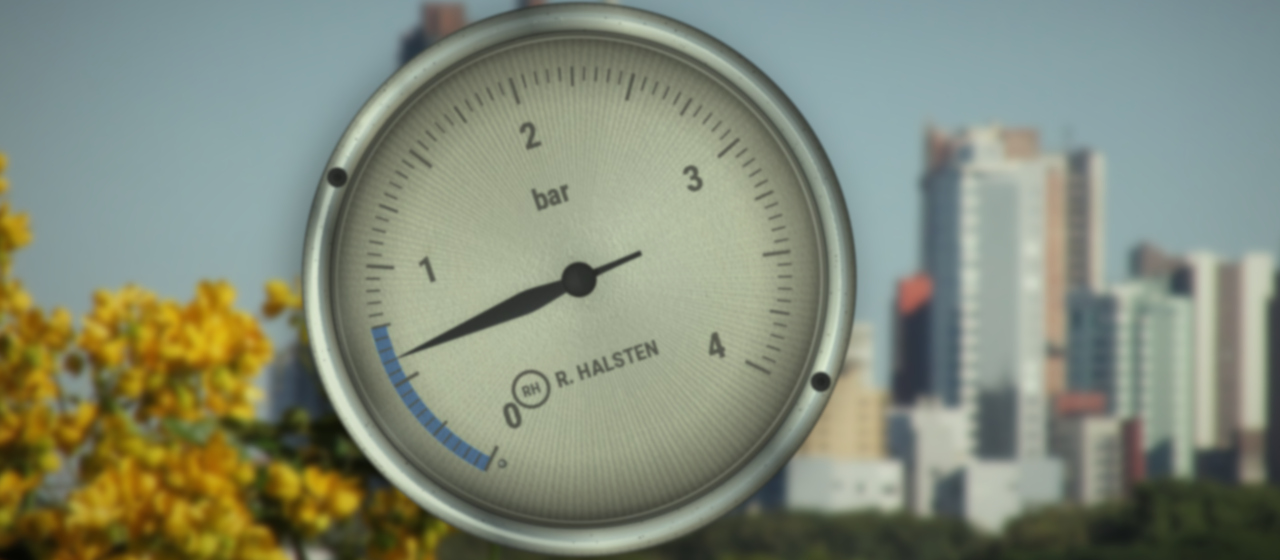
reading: bar 0.6
